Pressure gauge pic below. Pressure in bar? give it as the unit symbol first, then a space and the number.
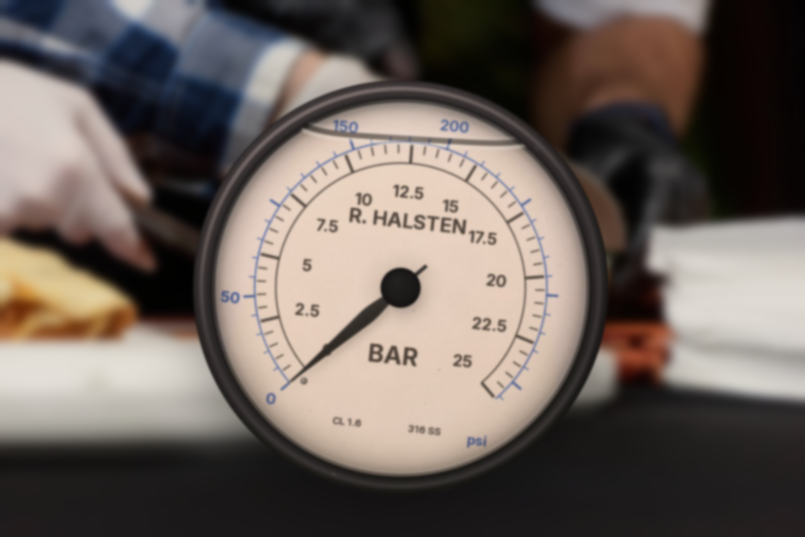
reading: bar 0
